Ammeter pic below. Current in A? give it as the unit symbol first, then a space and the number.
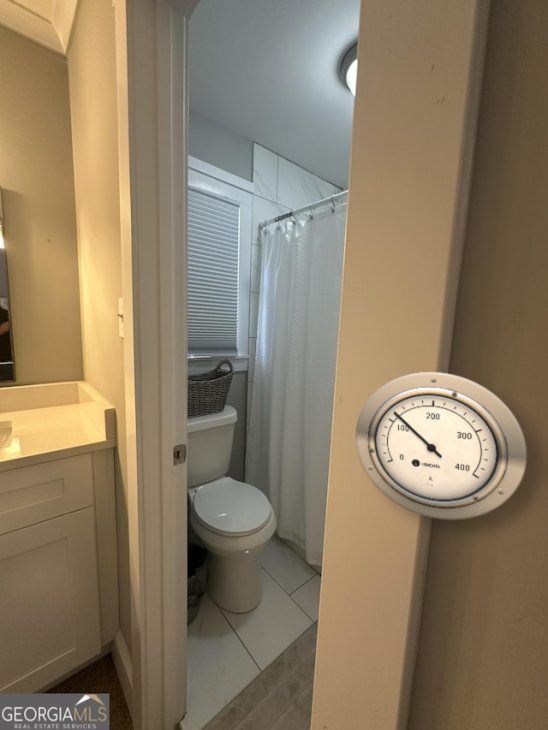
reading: A 120
